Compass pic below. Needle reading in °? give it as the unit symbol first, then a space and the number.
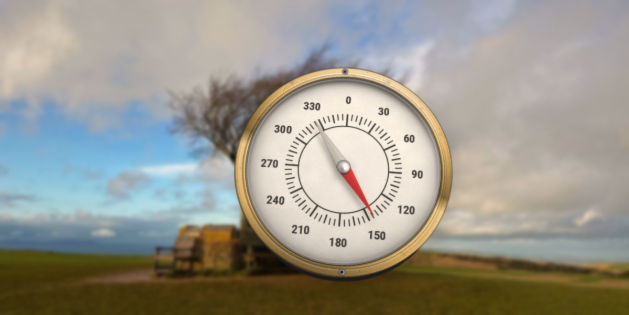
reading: ° 145
